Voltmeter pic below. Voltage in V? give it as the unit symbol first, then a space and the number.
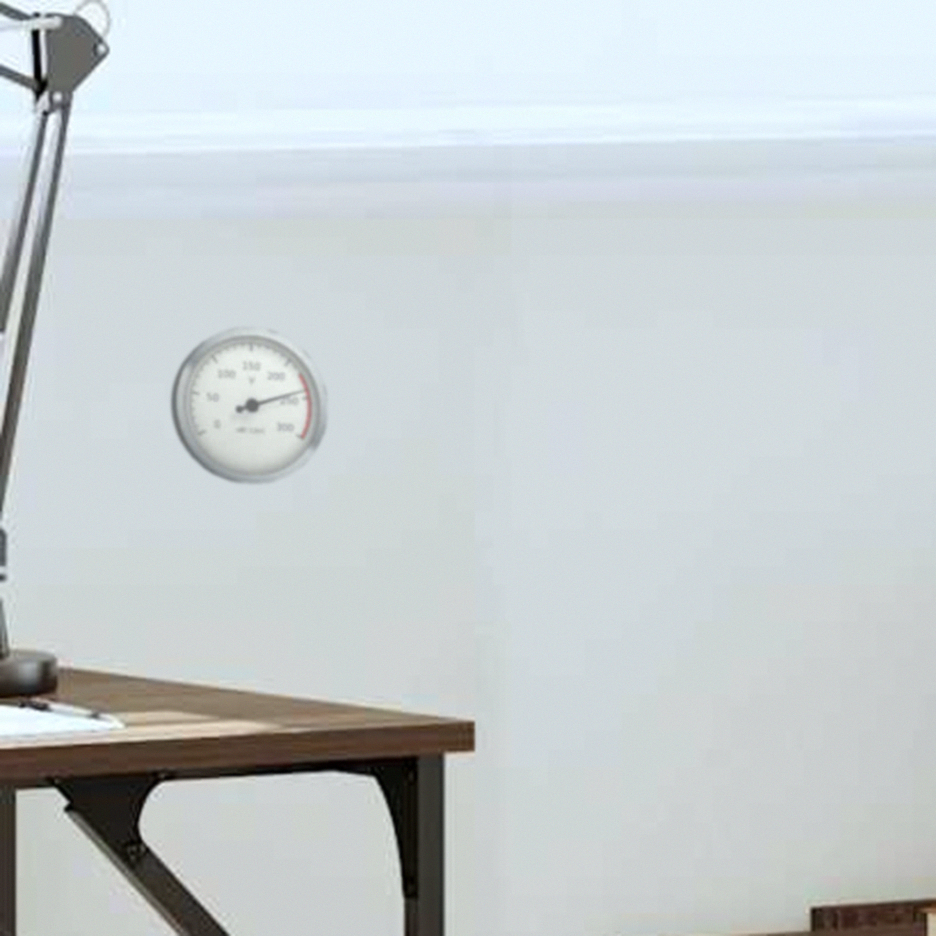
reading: V 240
